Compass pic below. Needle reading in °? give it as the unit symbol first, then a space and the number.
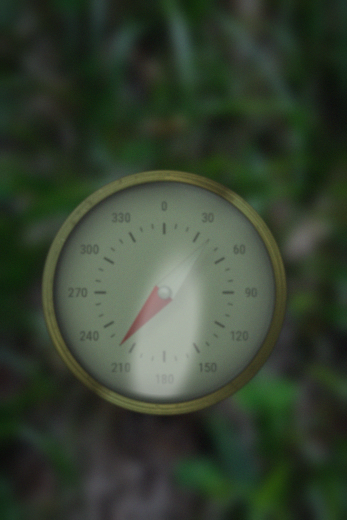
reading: ° 220
